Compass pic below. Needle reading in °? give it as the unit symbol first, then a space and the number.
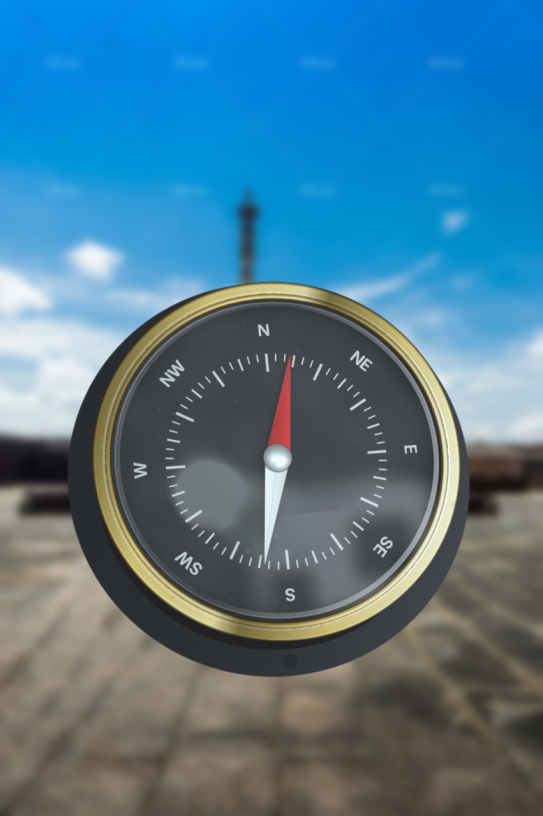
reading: ° 12.5
